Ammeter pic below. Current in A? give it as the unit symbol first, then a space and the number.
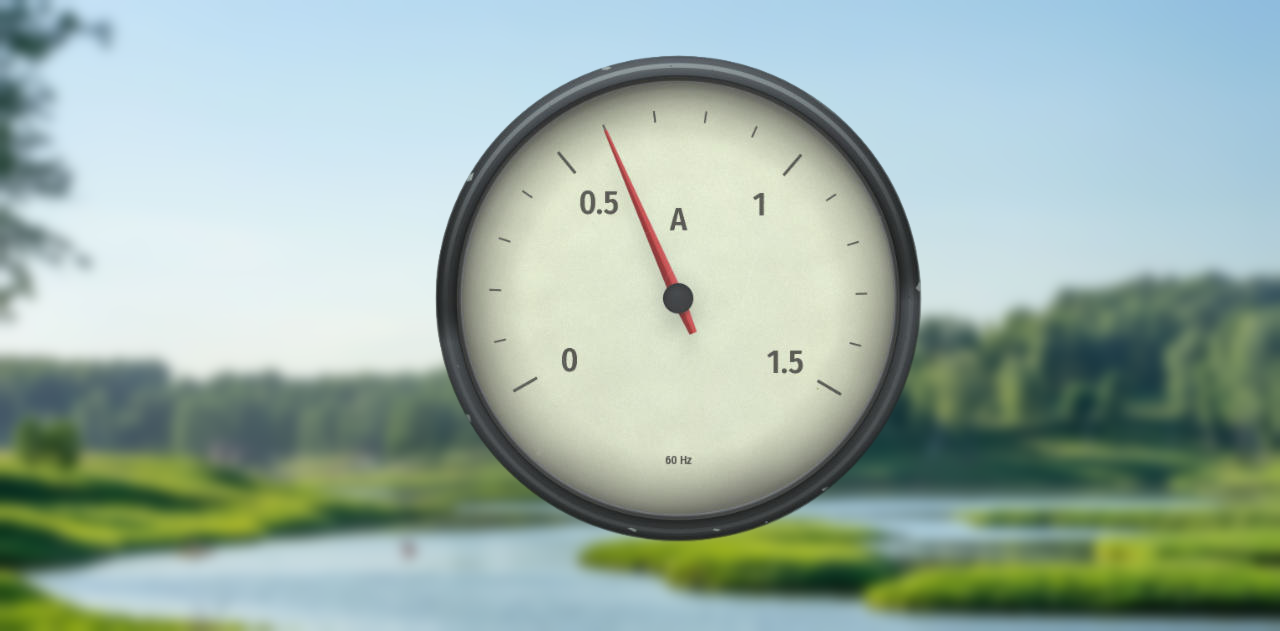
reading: A 0.6
